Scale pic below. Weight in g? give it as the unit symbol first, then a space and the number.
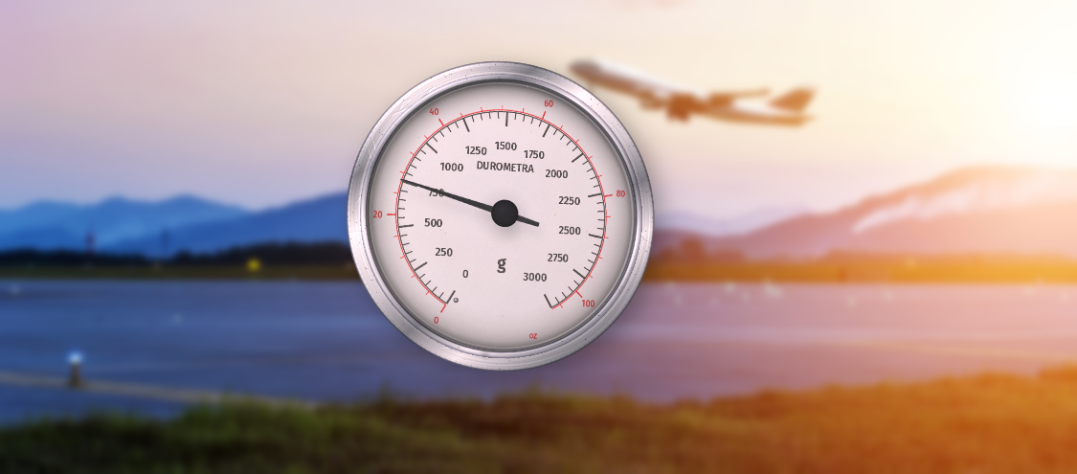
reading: g 750
